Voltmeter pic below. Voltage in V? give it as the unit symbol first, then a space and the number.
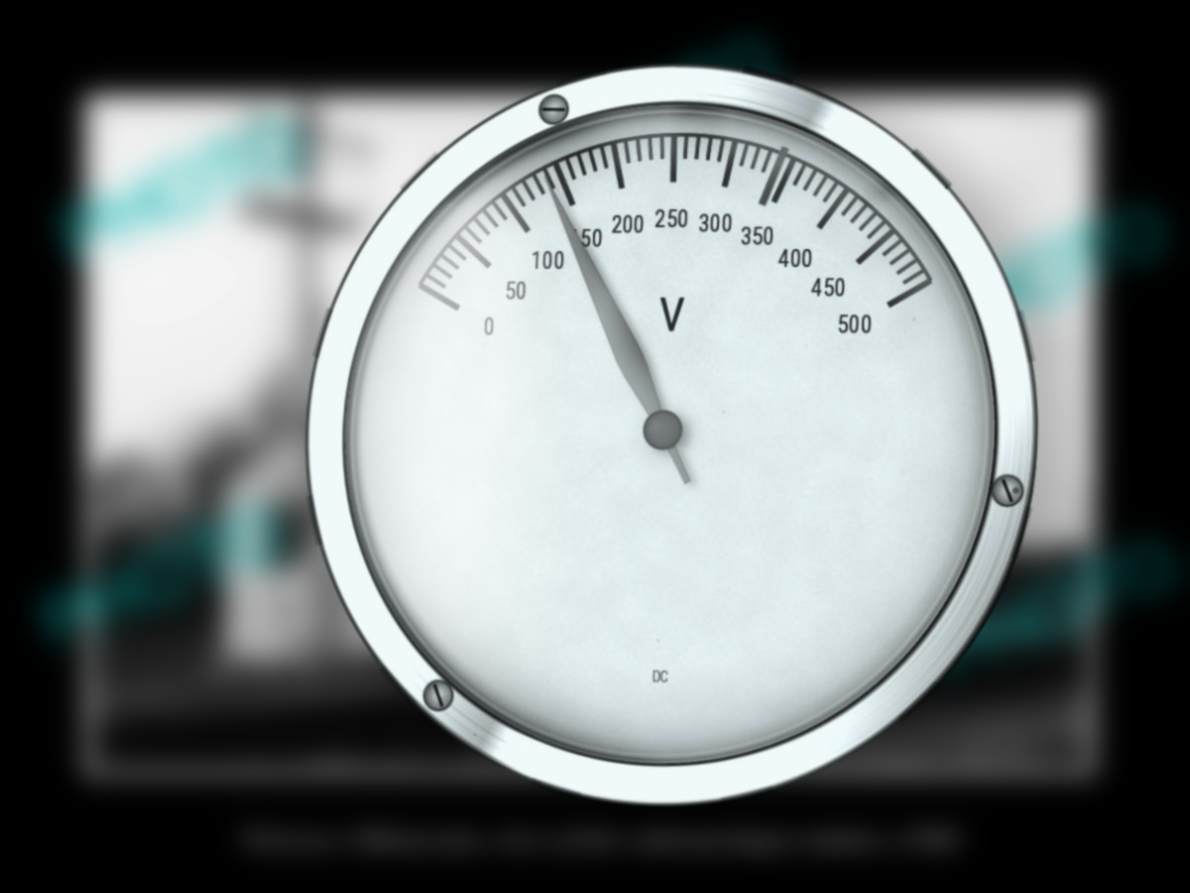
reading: V 140
